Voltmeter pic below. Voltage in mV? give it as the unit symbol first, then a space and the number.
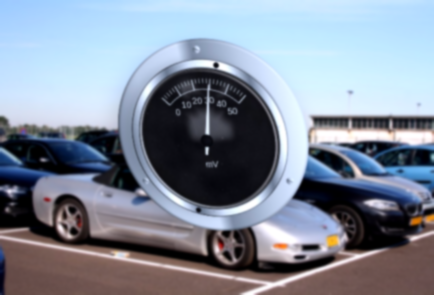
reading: mV 30
